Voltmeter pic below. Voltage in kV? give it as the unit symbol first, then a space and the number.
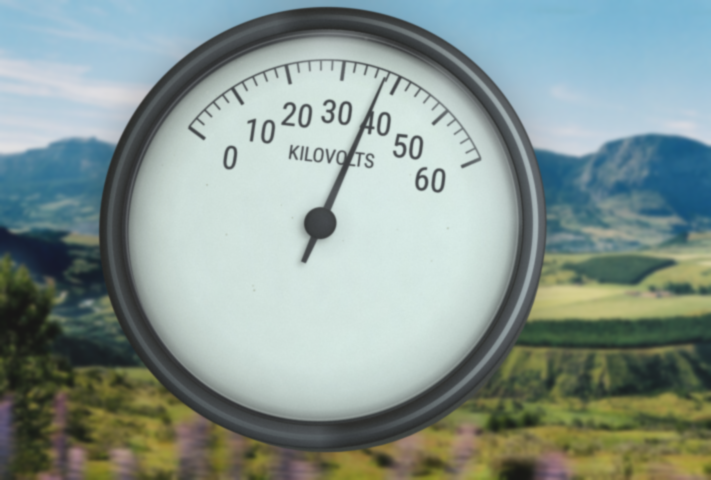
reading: kV 38
